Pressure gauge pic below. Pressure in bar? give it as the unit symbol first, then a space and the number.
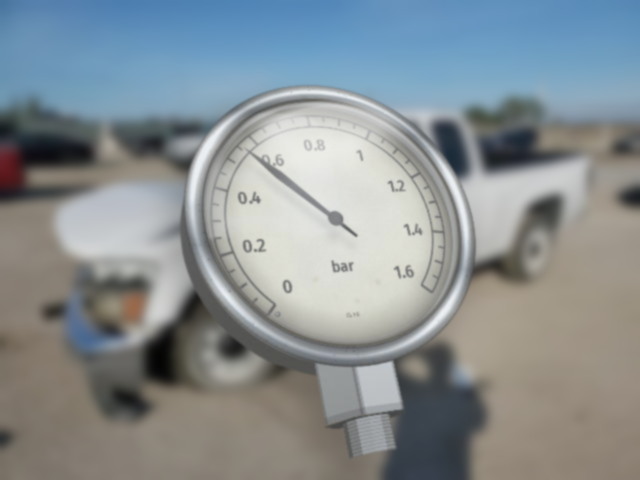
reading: bar 0.55
